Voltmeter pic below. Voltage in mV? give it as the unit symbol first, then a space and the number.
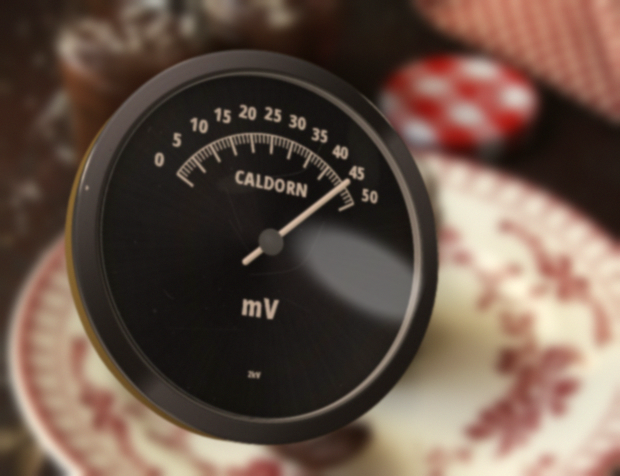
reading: mV 45
